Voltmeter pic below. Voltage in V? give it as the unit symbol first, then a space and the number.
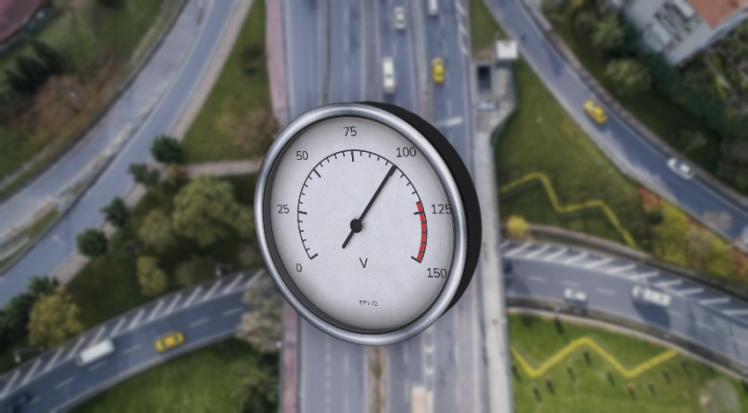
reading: V 100
